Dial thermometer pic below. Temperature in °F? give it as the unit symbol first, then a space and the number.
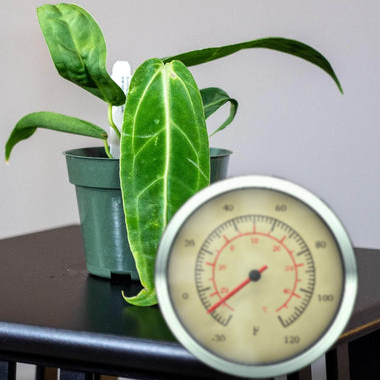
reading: °F -10
